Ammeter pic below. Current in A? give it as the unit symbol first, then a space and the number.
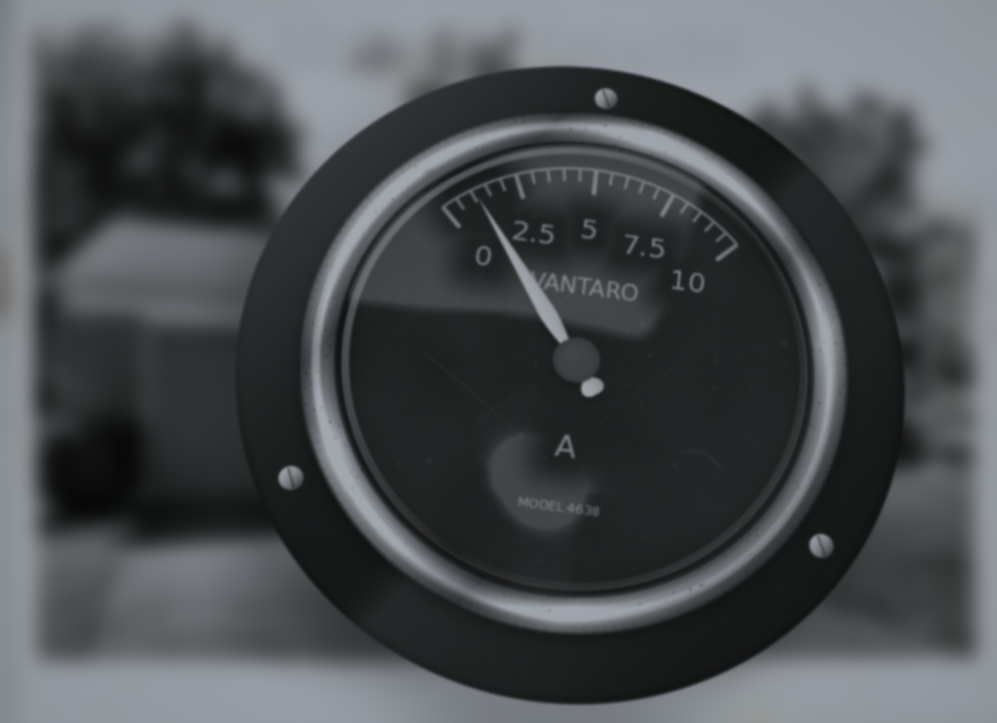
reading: A 1
